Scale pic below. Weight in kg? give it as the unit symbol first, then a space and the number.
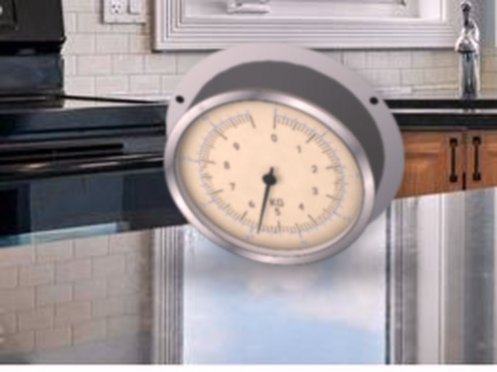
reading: kg 5.5
